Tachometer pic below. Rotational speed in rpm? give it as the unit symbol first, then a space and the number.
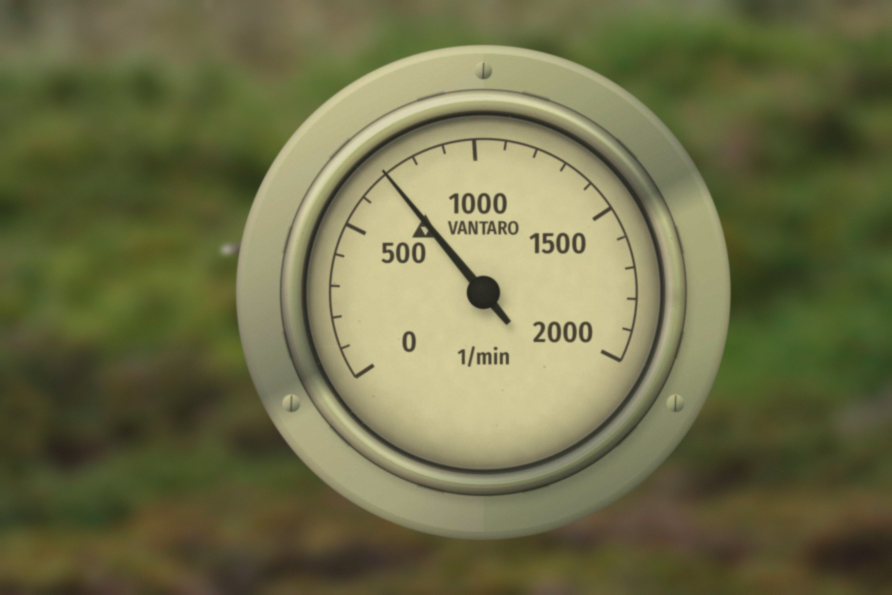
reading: rpm 700
